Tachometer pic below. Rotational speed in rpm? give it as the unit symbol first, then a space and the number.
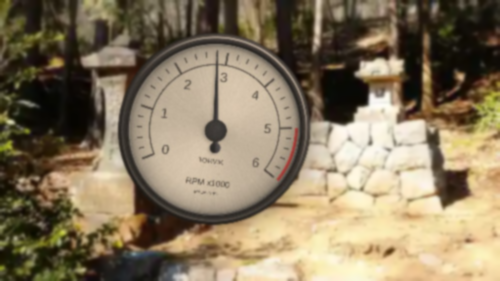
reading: rpm 2800
